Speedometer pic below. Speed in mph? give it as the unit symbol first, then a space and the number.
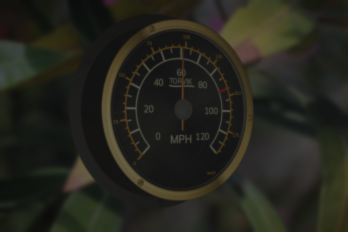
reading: mph 60
